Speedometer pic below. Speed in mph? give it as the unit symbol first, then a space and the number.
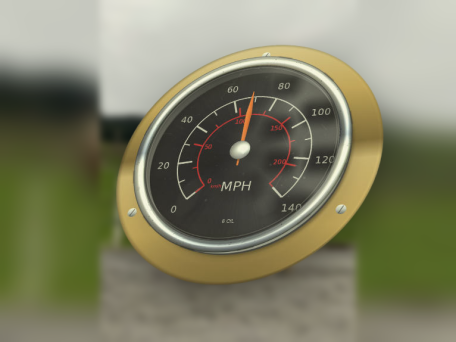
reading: mph 70
